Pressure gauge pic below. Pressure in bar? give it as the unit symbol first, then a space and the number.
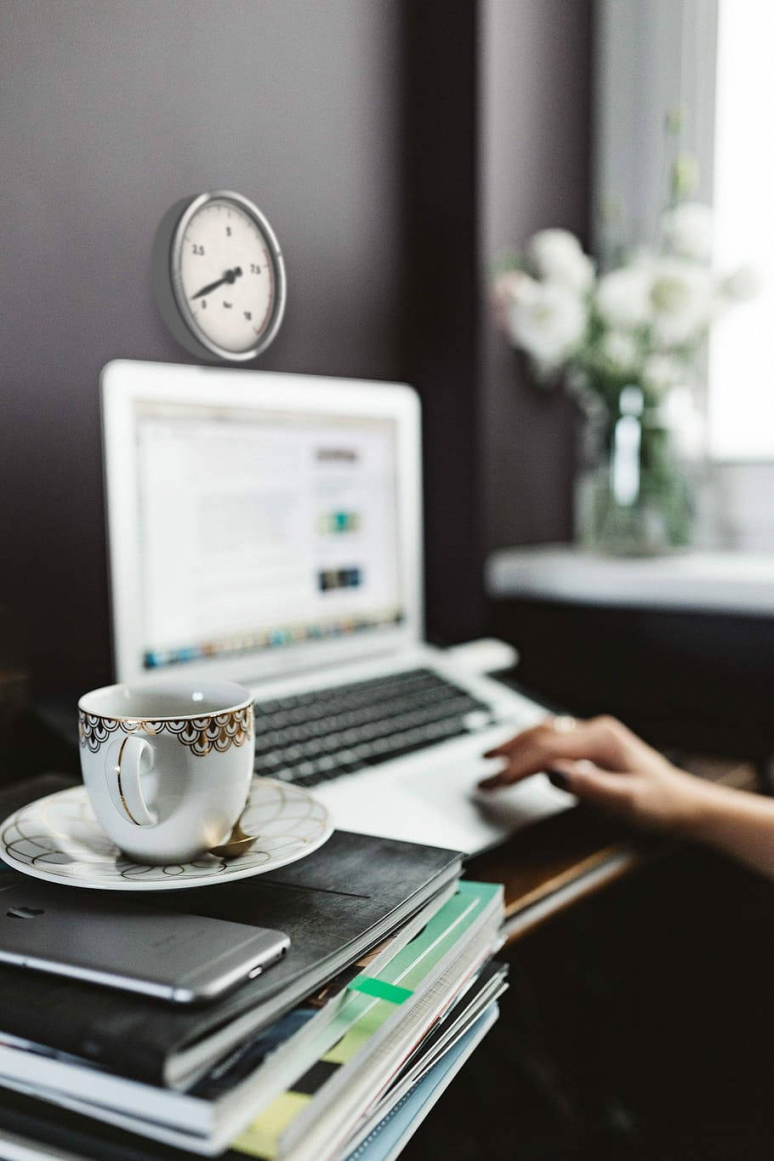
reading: bar 0.5
